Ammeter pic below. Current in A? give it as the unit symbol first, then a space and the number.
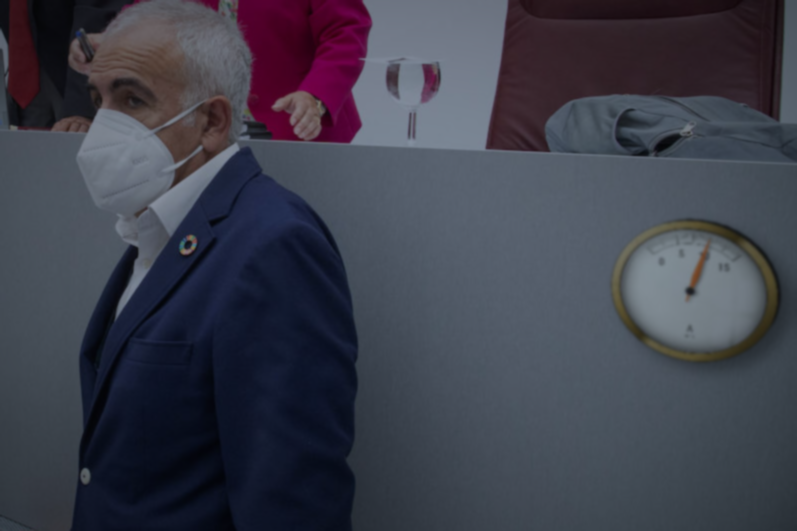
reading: A 10
